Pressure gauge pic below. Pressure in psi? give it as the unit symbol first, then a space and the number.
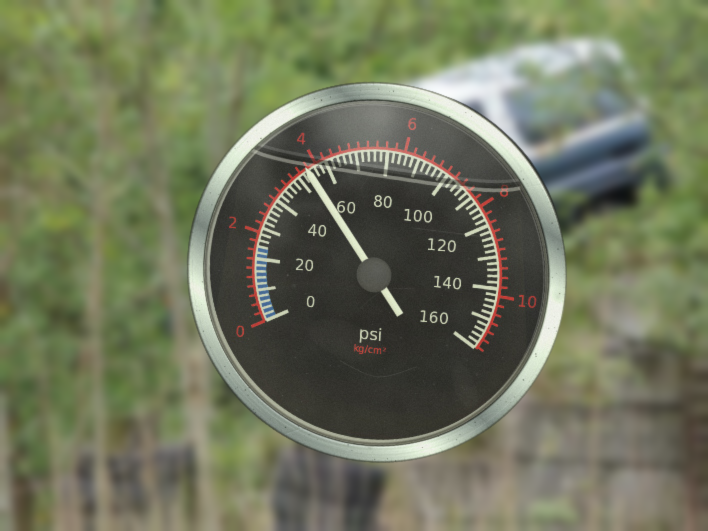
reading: psi 54
